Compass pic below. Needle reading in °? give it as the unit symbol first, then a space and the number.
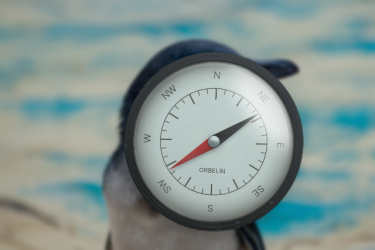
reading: ° 235
